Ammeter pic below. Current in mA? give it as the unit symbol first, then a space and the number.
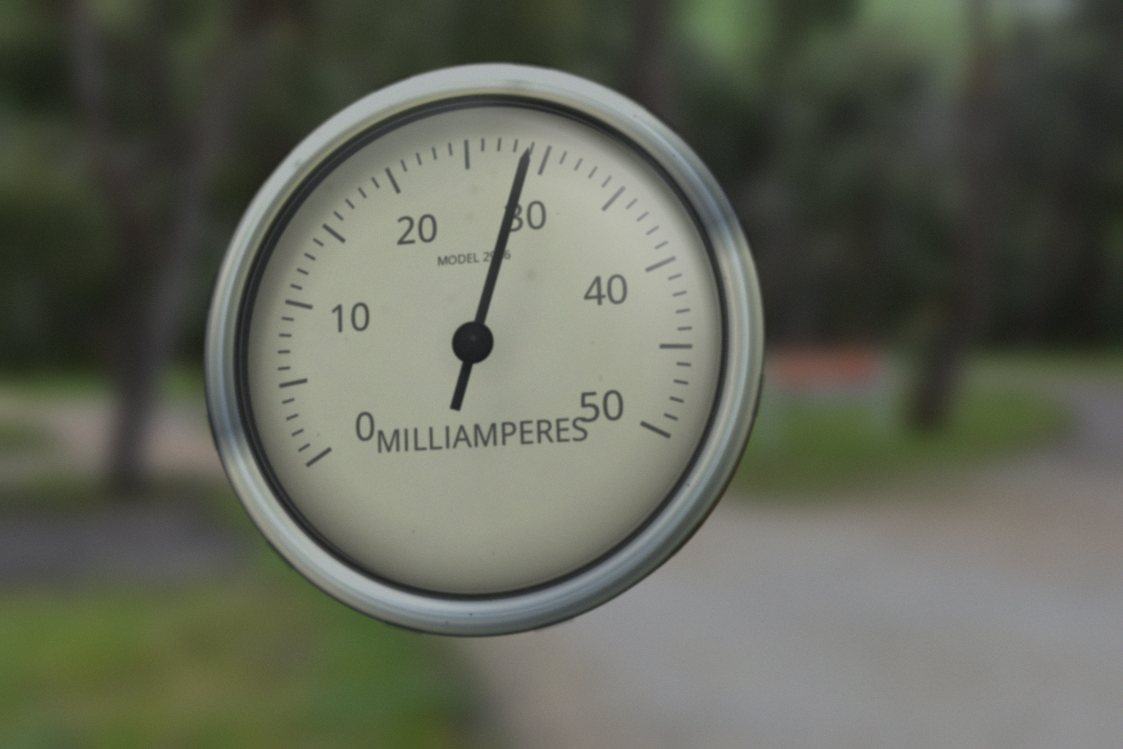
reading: mA 29
